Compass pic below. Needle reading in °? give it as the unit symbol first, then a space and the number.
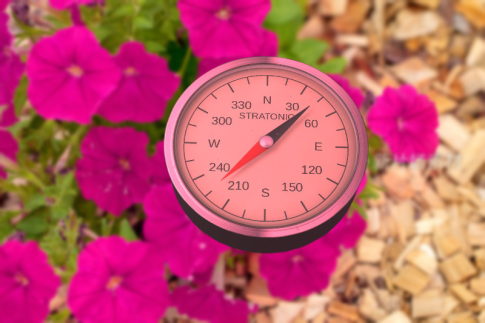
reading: ° 225
